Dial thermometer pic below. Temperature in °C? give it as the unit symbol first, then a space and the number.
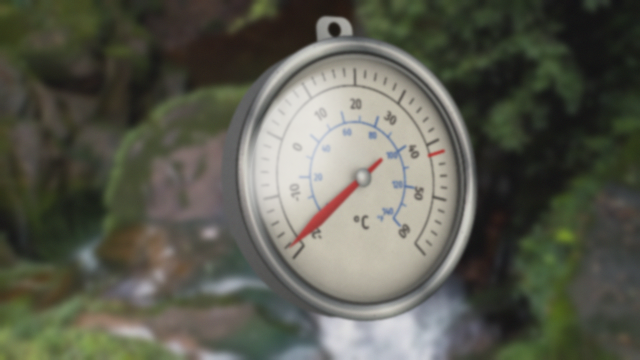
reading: °C -18
